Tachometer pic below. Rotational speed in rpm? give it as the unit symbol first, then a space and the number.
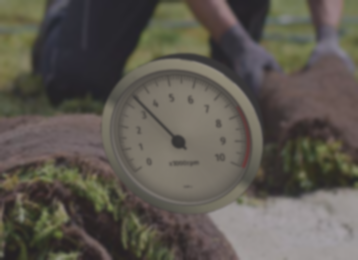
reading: rpm 3500
